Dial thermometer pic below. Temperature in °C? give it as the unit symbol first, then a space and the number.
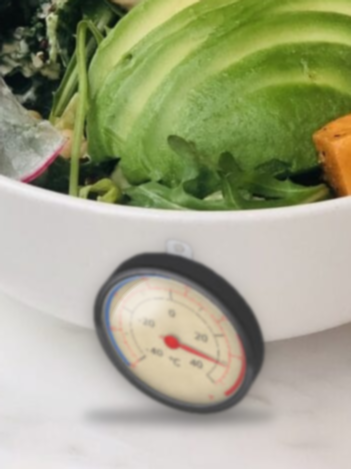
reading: °C 30
